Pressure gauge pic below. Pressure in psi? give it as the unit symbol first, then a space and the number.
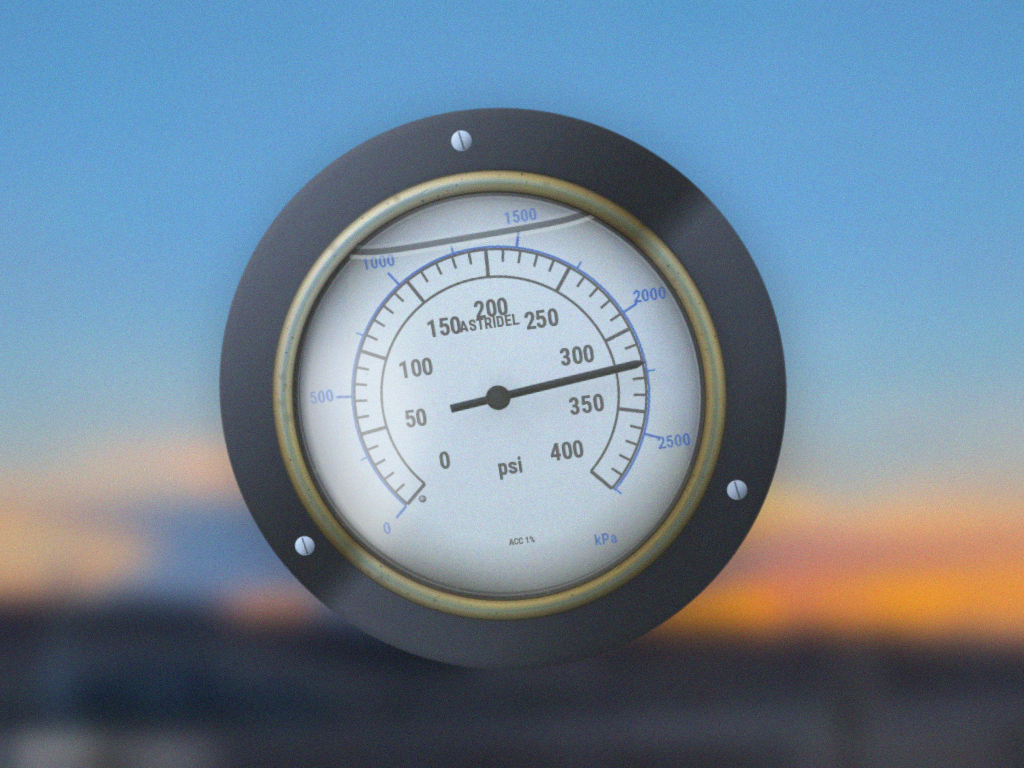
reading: psi 320
